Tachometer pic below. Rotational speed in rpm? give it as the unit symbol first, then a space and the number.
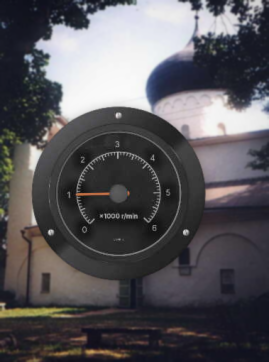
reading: rpm 1000
